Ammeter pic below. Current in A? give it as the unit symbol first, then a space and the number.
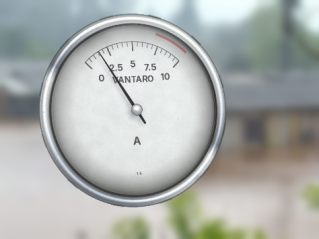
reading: A 1.5
